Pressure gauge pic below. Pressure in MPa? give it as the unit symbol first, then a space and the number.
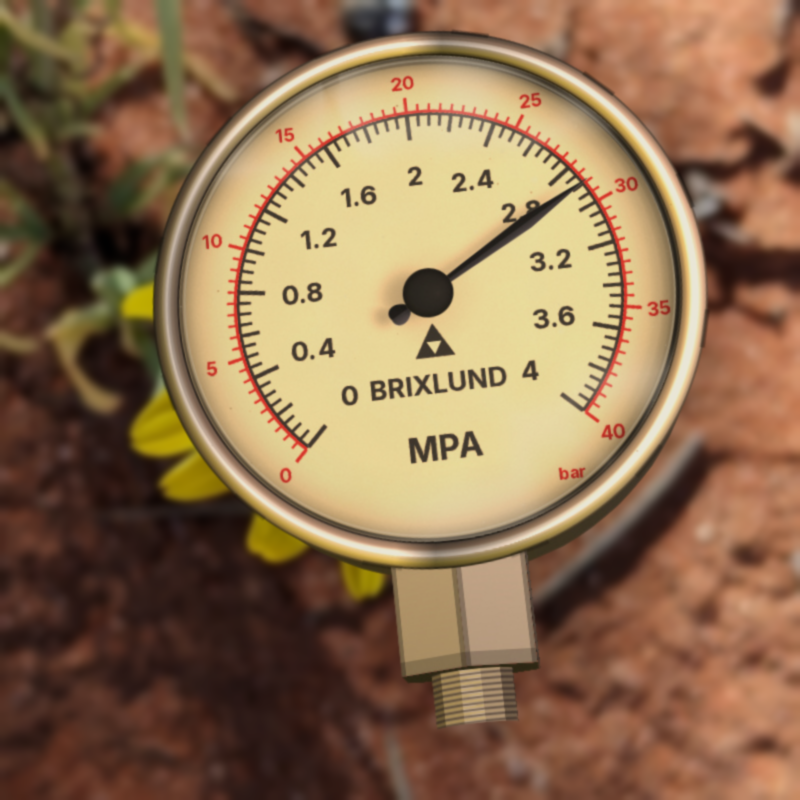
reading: MPa 2.9
